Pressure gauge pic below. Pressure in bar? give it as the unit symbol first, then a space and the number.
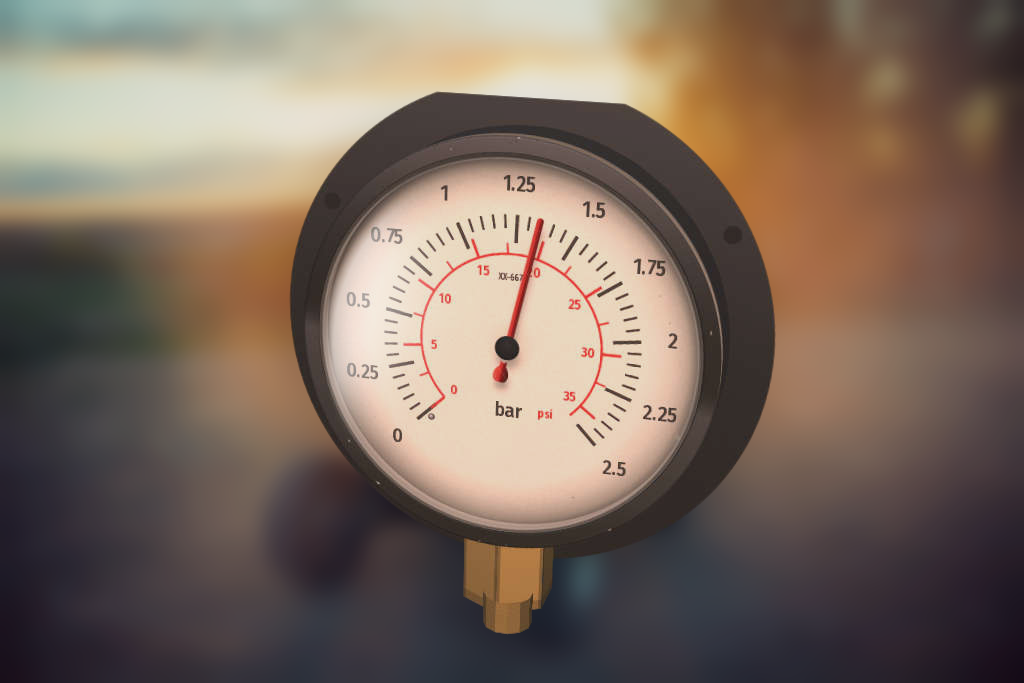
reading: bar 1.35
